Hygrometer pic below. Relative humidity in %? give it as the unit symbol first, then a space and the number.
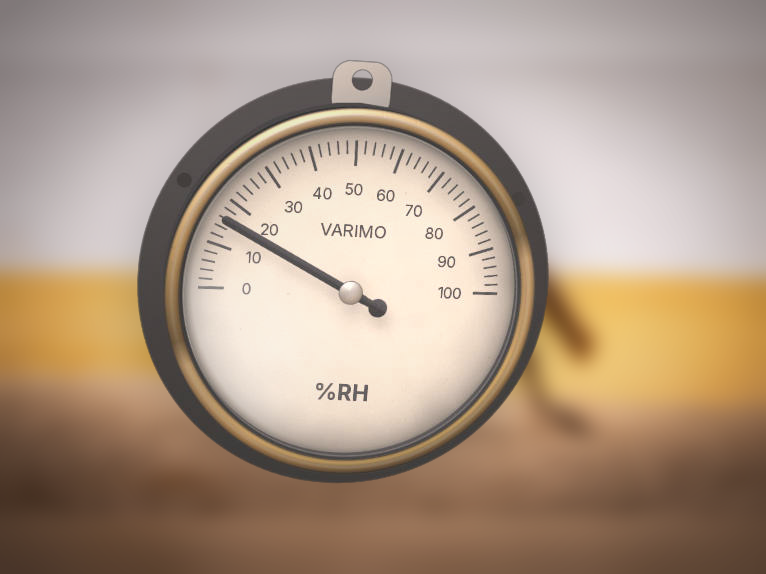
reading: % 16
